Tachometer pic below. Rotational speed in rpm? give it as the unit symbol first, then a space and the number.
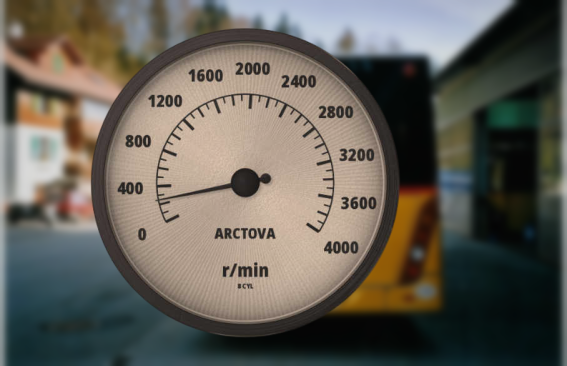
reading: rpm 250
